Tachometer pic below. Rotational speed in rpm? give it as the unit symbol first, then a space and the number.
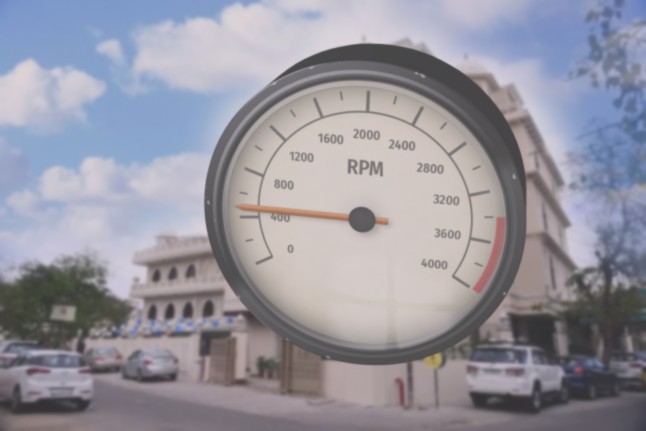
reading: rpm 500
